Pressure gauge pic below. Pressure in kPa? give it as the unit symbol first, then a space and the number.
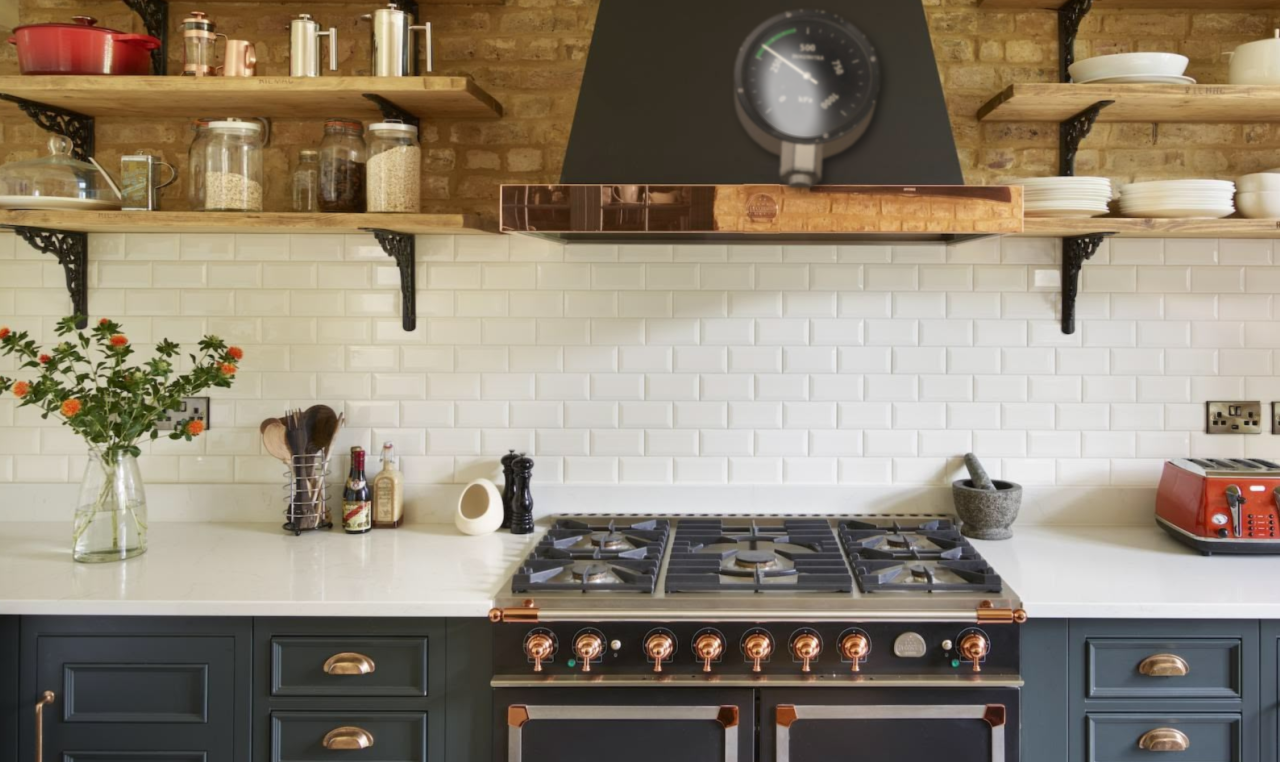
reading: kPa 300
